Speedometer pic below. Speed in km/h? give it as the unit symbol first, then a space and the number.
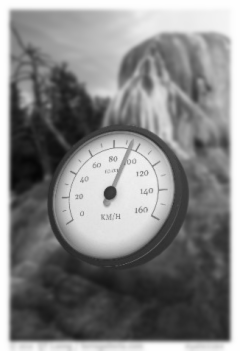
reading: km/h 95
